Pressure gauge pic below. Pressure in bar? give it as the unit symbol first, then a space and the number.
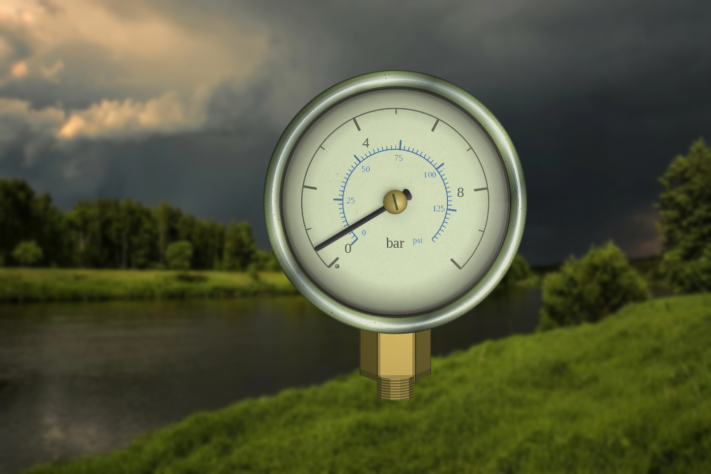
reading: bar 0.5
